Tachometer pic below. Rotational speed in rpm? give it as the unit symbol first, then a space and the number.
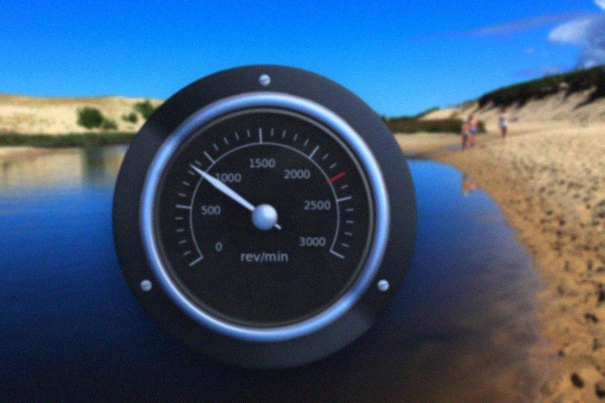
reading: rpm 850
